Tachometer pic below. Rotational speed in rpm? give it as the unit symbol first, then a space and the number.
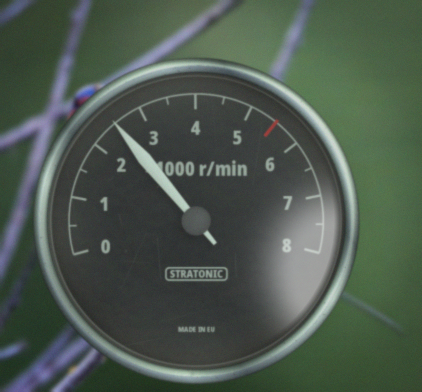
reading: rpm 2500
